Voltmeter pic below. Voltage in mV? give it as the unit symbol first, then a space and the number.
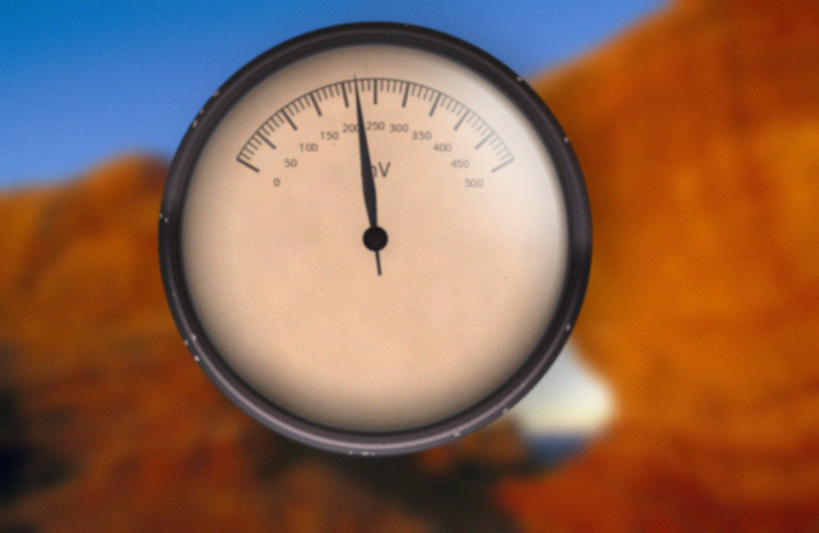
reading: mV 220
